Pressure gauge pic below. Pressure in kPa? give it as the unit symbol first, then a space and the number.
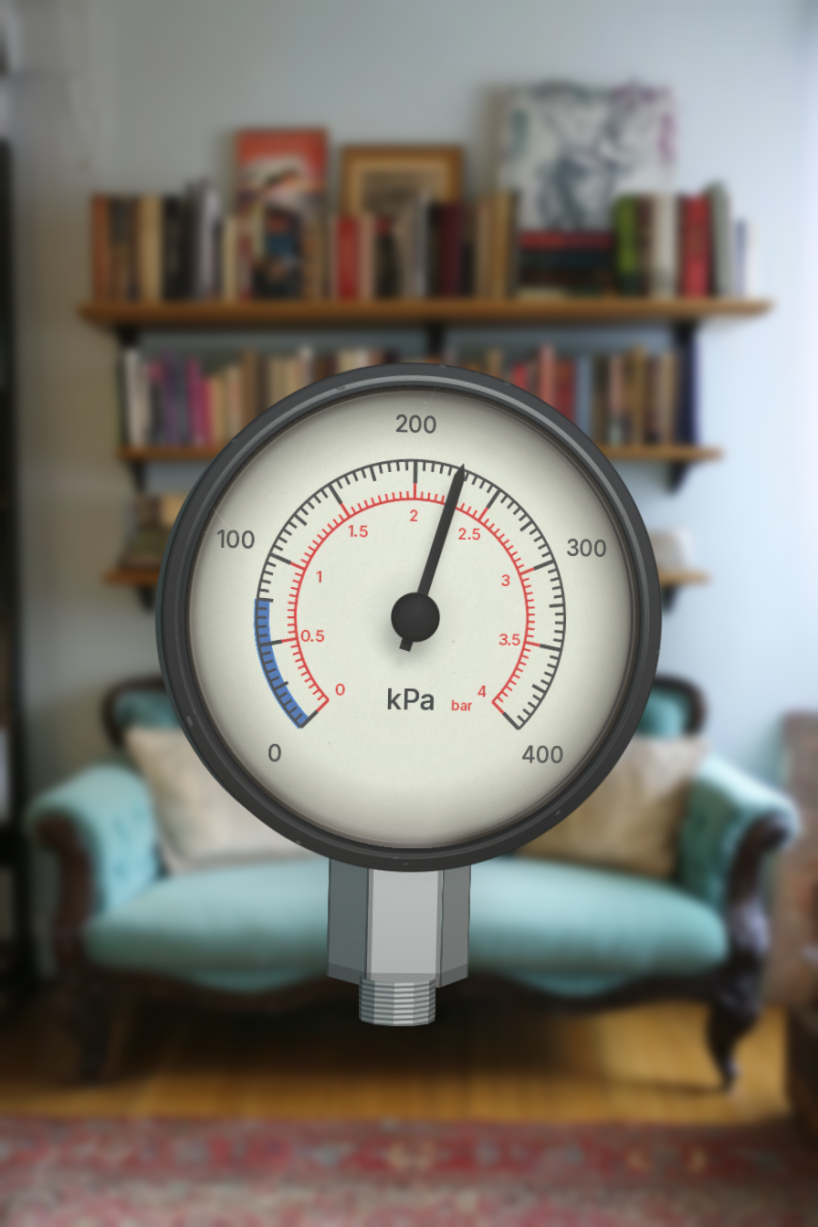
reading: kPa 225
